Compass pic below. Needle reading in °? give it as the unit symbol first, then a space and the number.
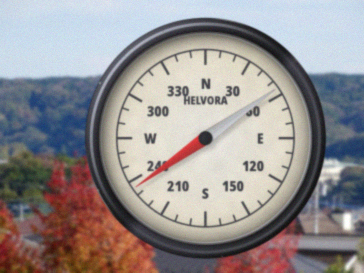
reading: ° 235
